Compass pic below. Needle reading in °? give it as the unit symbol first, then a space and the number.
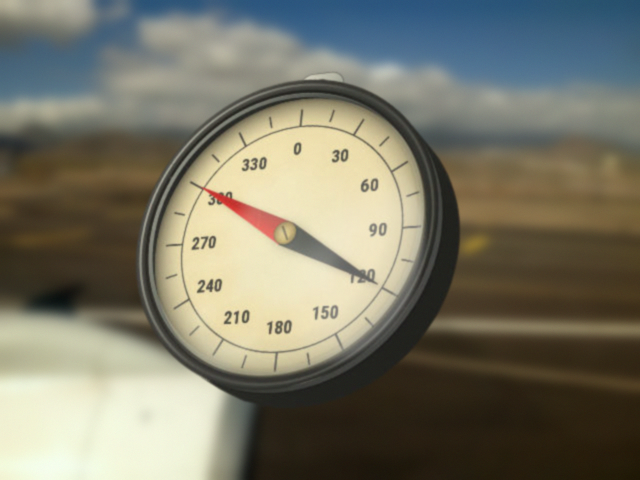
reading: ° 300
